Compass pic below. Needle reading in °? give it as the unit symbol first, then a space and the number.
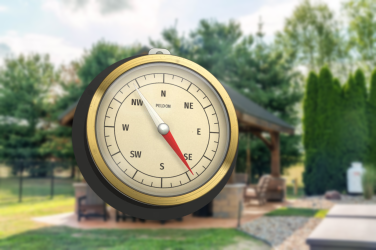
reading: ° 145
